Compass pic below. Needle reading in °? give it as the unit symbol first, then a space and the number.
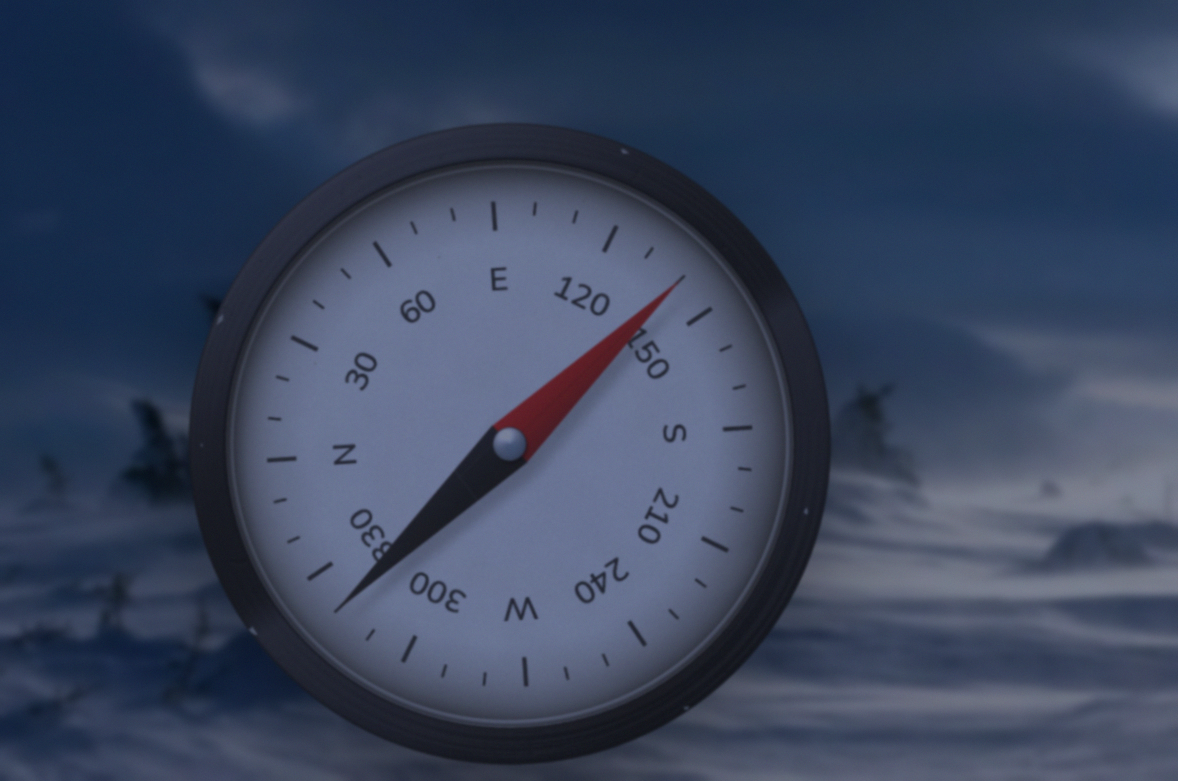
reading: ° 140
